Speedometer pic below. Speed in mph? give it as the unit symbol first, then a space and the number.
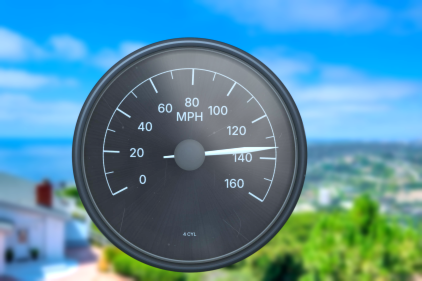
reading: mph 135
